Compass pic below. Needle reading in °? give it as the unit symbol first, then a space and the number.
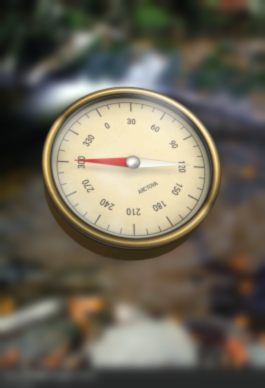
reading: ° 300
